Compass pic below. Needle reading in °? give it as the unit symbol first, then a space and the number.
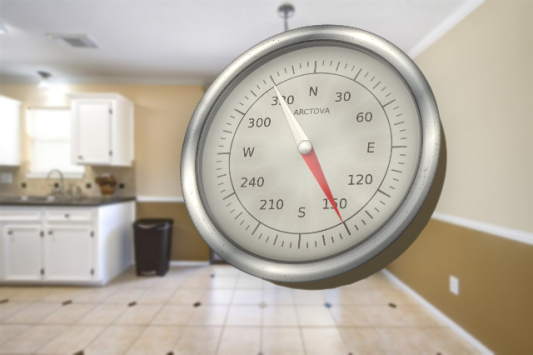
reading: ° 150
